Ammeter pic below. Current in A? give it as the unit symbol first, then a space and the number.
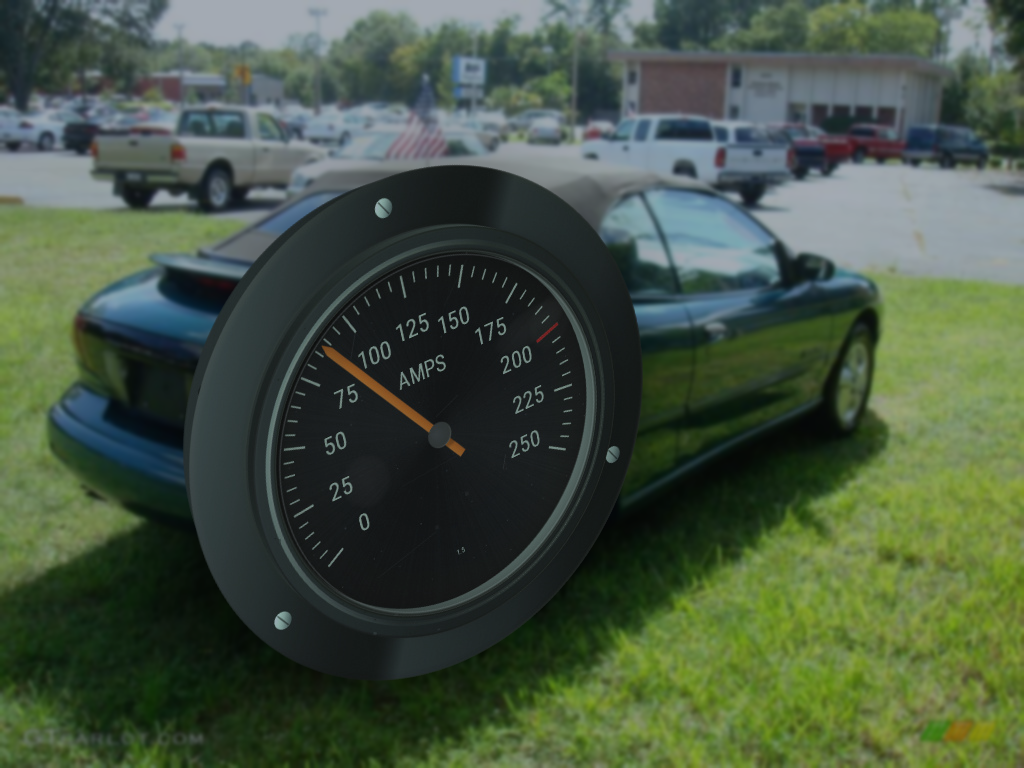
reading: A 87.5
